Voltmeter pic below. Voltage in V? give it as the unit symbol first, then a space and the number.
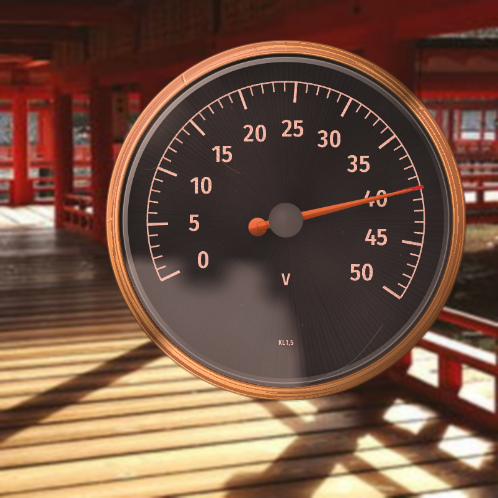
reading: V 40
